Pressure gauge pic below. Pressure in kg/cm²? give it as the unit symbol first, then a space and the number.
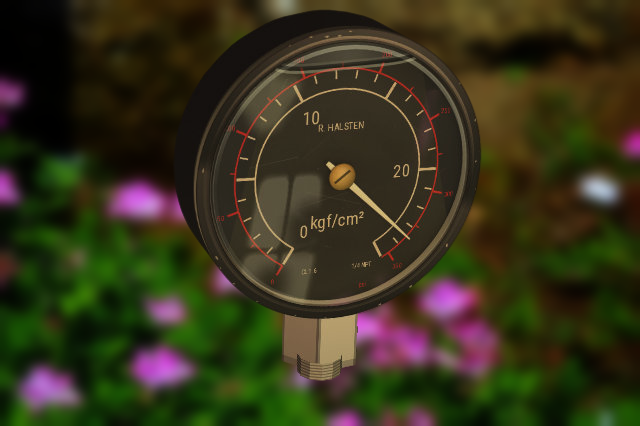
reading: kg/cm² 23.5
